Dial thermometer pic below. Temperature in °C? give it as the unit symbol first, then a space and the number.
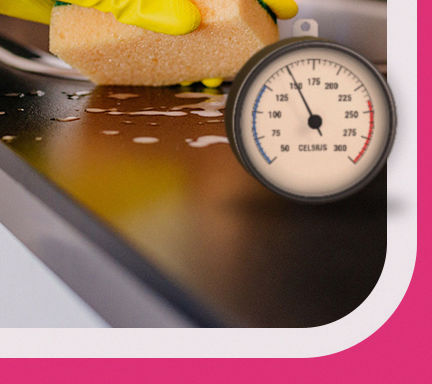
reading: °C 150
